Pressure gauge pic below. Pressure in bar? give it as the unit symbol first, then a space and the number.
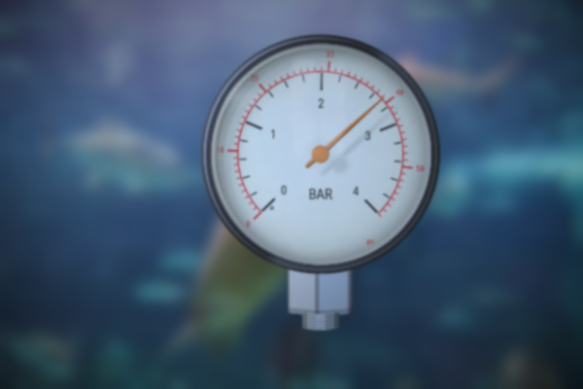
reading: bar 2.7
